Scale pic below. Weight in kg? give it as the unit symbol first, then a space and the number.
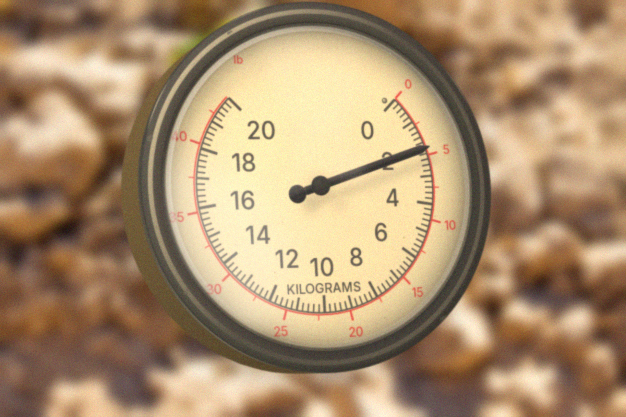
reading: kg 2
